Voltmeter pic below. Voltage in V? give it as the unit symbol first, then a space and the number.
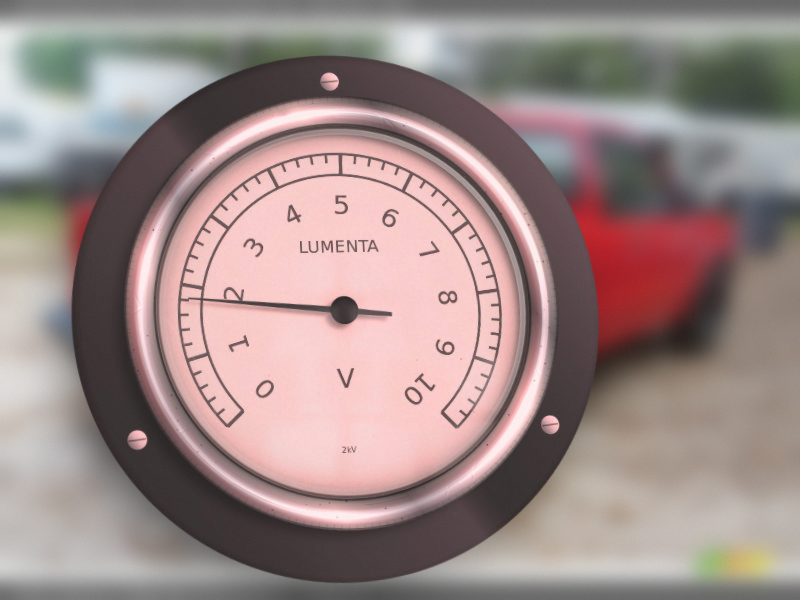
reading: V 1.8
